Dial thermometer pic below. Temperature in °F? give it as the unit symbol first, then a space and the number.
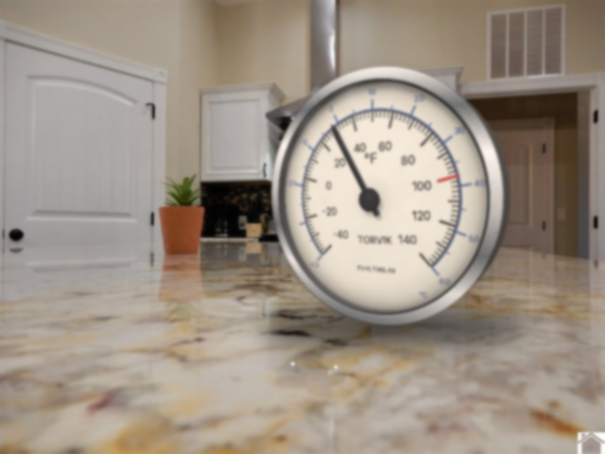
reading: °F 30
